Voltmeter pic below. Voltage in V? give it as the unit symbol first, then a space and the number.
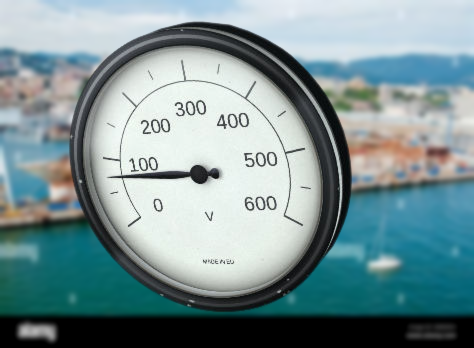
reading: V 75
